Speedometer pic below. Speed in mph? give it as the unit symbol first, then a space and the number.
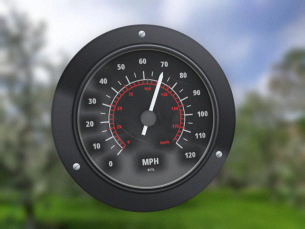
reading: mph 70
